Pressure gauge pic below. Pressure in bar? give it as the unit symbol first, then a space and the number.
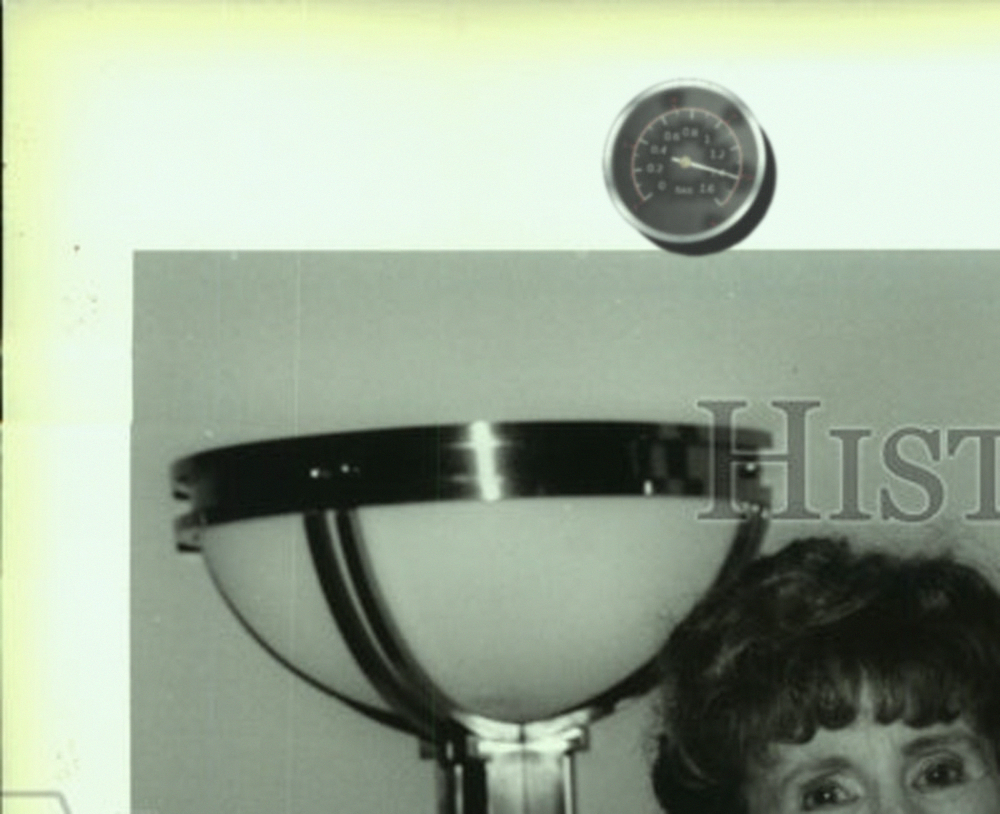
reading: bar 1.4
